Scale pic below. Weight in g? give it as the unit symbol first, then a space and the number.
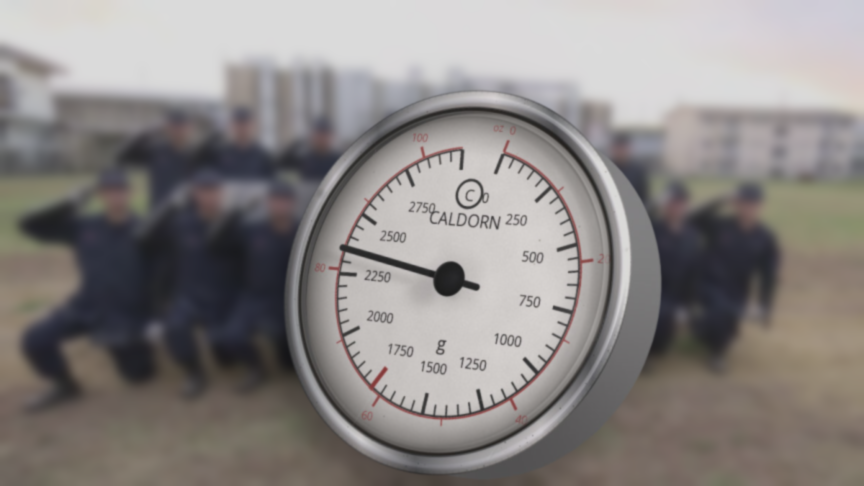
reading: g 2350
